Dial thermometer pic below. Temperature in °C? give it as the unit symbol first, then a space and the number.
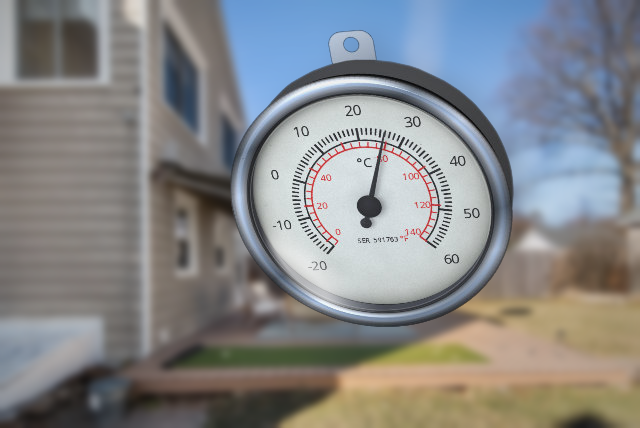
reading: °C 26
